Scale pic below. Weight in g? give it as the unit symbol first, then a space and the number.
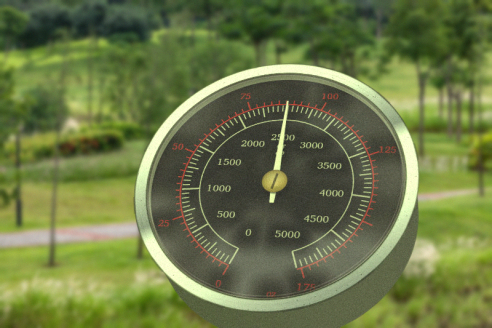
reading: g 2500
